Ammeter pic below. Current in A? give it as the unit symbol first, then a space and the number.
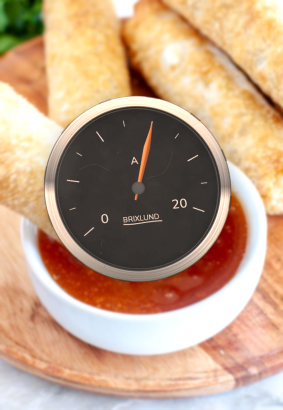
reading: A 12
